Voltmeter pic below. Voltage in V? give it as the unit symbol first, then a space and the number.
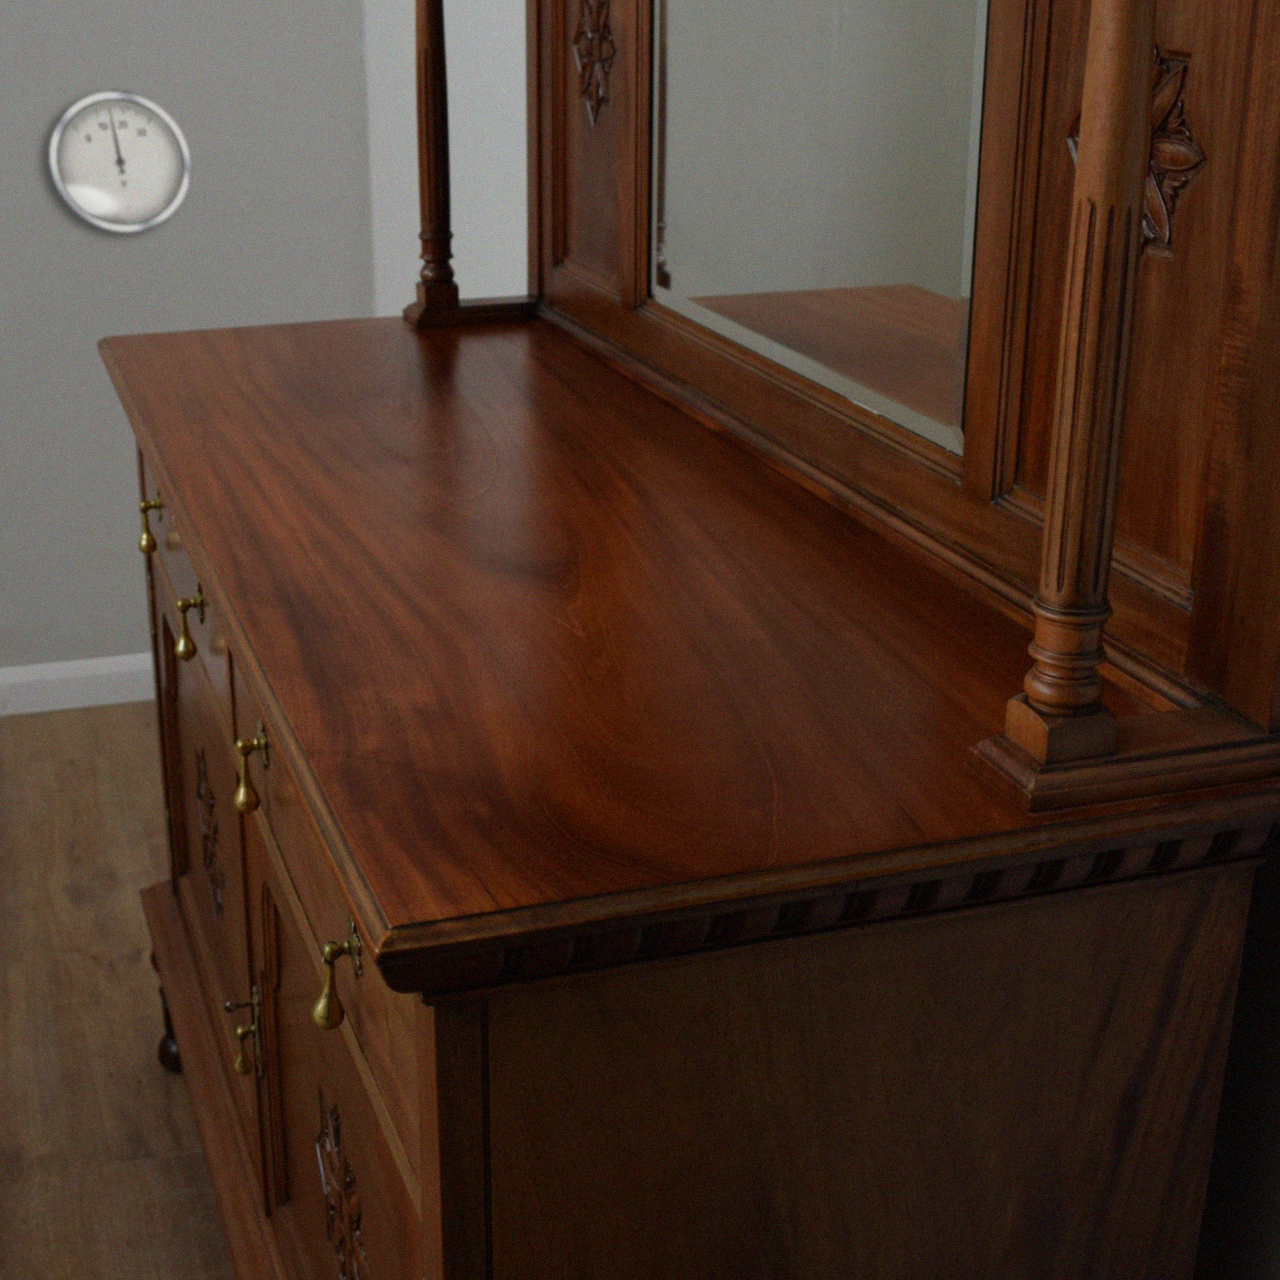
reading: V 15
